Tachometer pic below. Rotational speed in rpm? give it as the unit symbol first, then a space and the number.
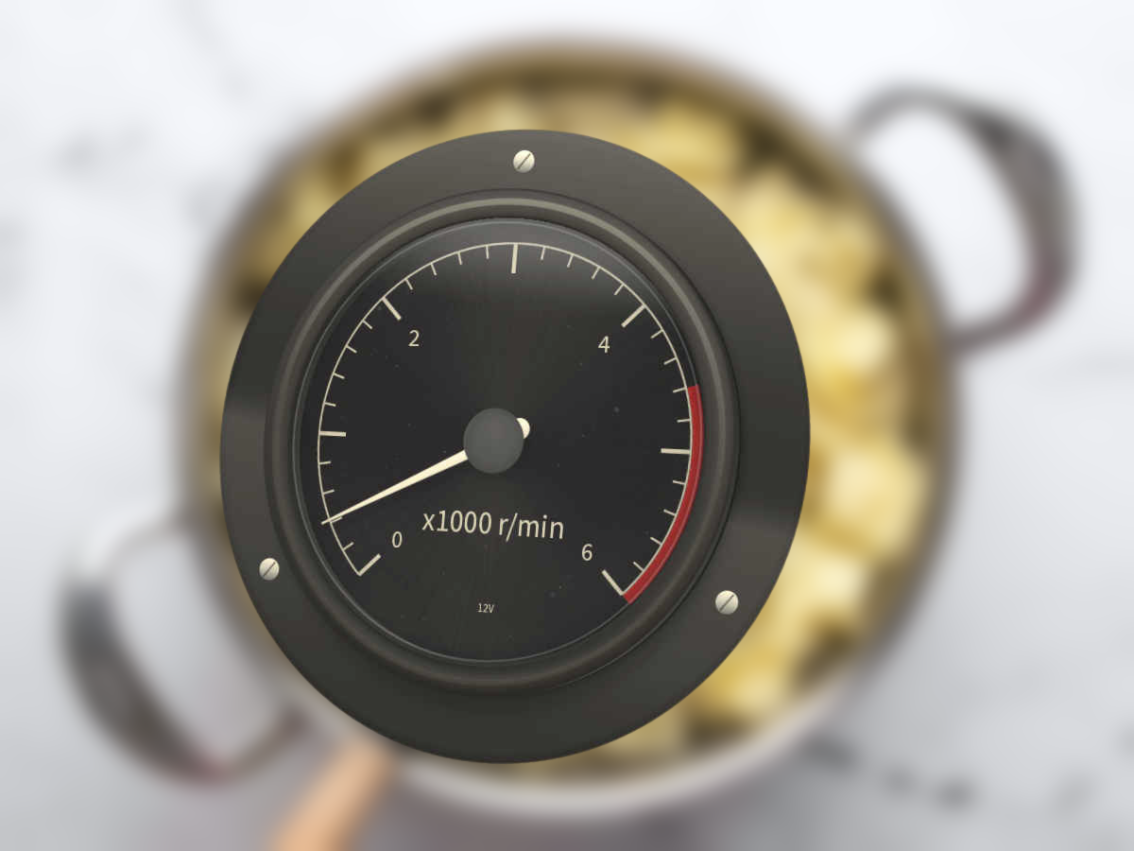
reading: rpm 400
